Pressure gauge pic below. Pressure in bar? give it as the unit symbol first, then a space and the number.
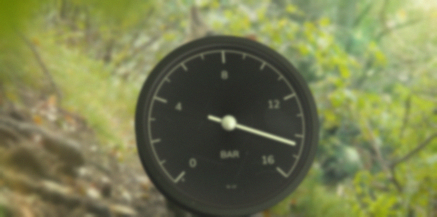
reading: bar 14.5
